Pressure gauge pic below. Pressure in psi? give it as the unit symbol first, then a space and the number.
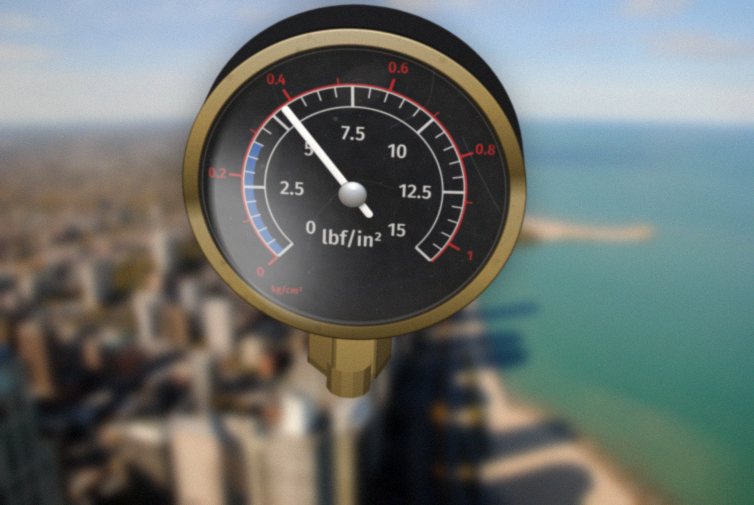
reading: psi 5.5
